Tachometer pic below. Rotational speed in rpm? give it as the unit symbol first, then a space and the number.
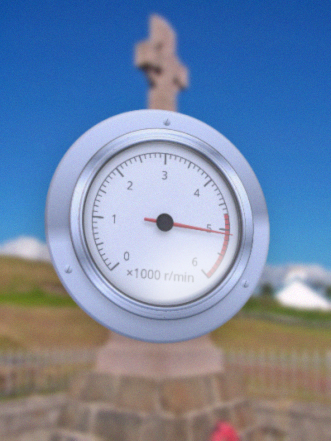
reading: rpm 5100
